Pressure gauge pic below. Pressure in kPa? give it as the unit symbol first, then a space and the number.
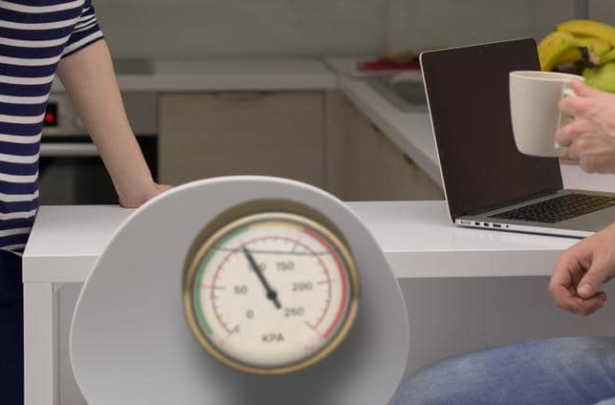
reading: kPa 100
